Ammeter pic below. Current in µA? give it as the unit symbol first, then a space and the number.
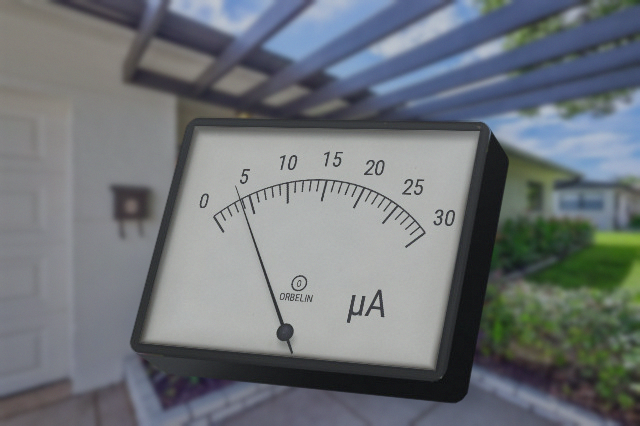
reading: µA 4
